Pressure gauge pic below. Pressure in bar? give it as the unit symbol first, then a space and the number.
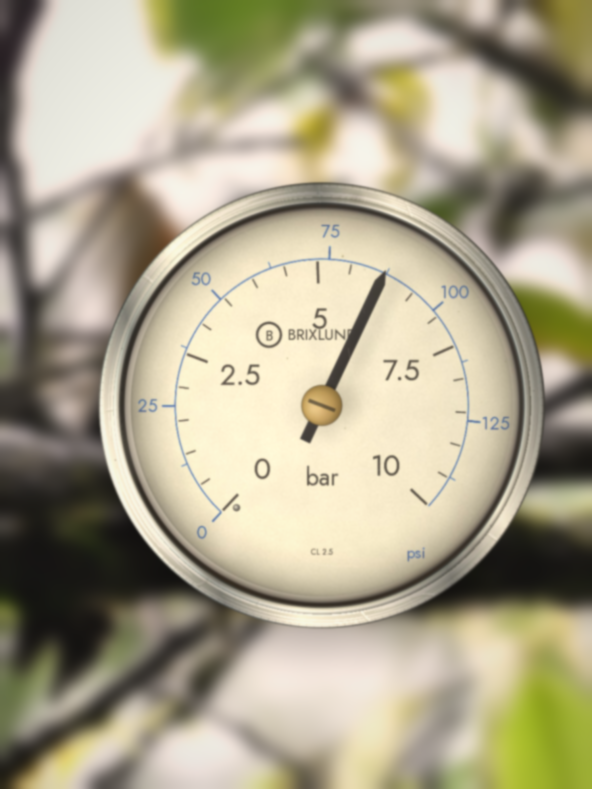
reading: bar 6
